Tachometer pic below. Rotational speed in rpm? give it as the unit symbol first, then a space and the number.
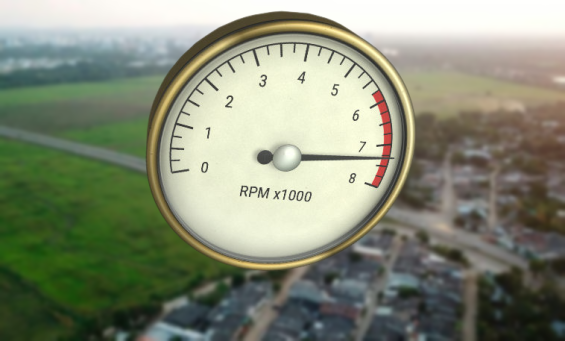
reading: rpm 7250
